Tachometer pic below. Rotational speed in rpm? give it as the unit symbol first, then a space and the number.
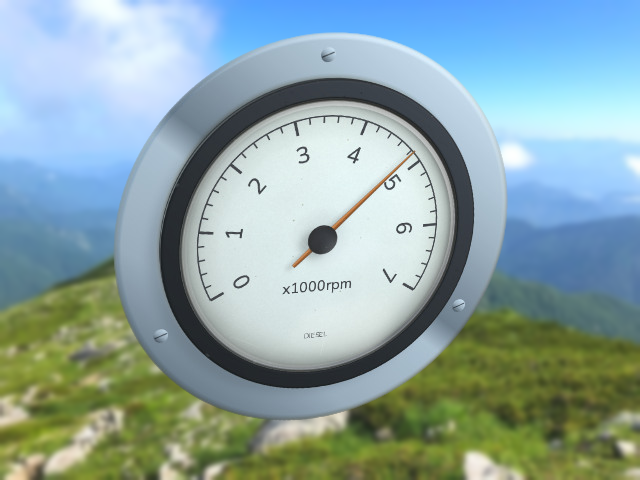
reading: rpm 4800
